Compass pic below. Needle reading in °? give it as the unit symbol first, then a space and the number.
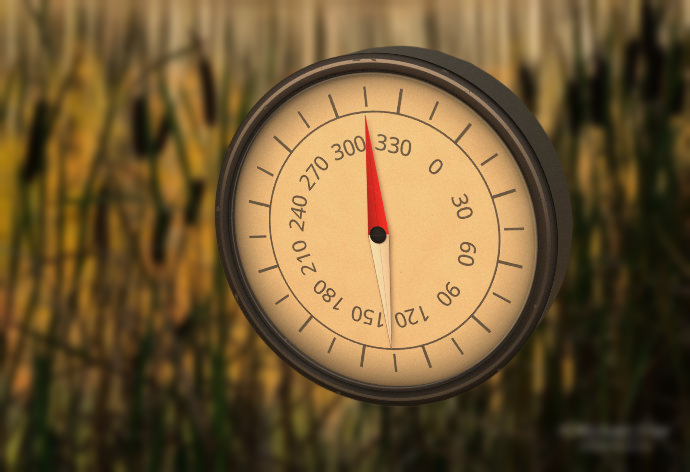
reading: ° 315
